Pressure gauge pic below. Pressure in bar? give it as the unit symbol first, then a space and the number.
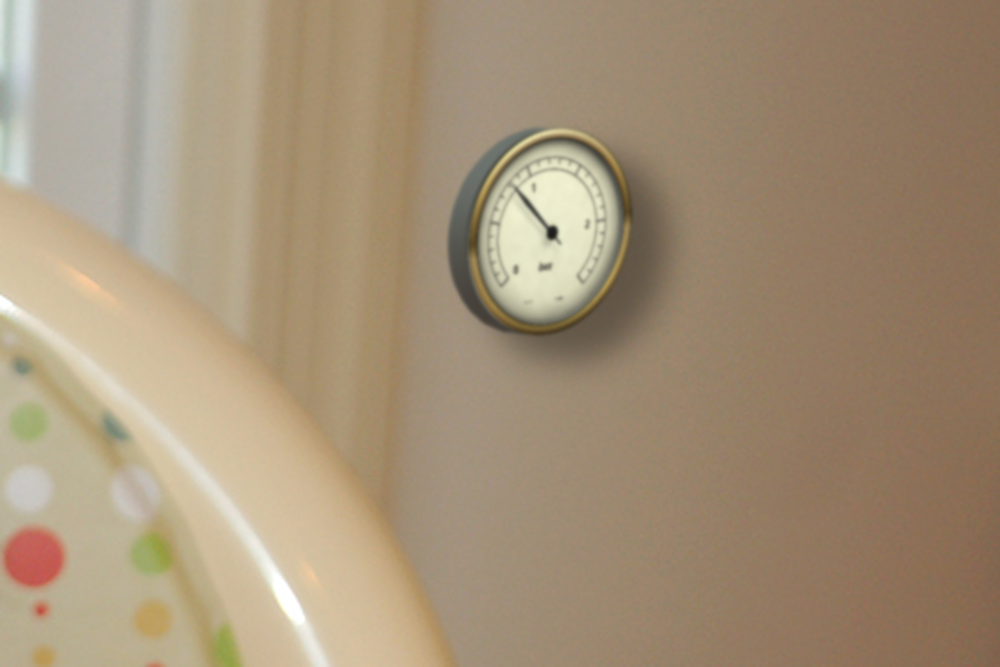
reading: bar 0.8
